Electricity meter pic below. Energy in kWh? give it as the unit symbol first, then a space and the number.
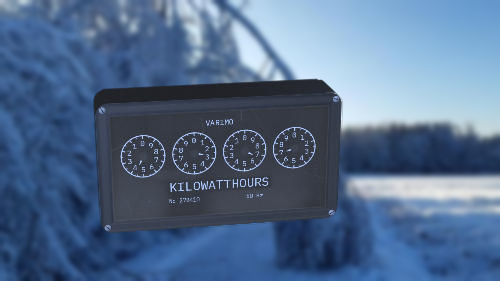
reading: kWh 4267
